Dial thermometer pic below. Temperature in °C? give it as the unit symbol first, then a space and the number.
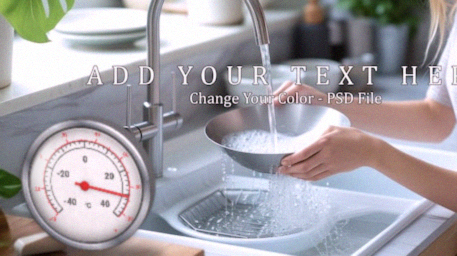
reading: °C 30
